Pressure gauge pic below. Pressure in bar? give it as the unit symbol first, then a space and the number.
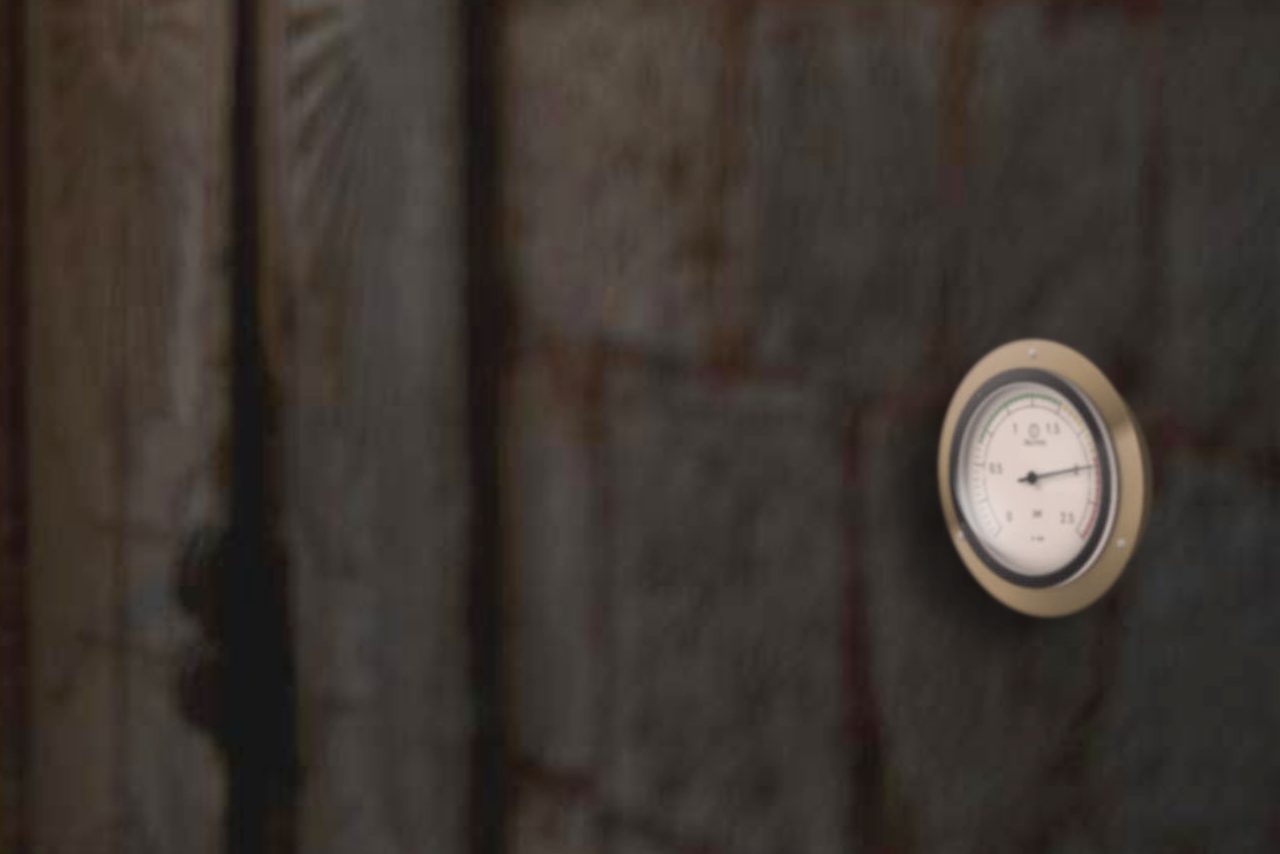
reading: bar 2
